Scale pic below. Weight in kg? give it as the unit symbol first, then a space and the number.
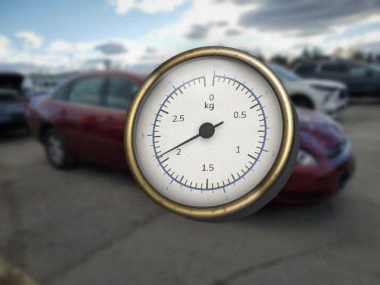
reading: kg 2.05
